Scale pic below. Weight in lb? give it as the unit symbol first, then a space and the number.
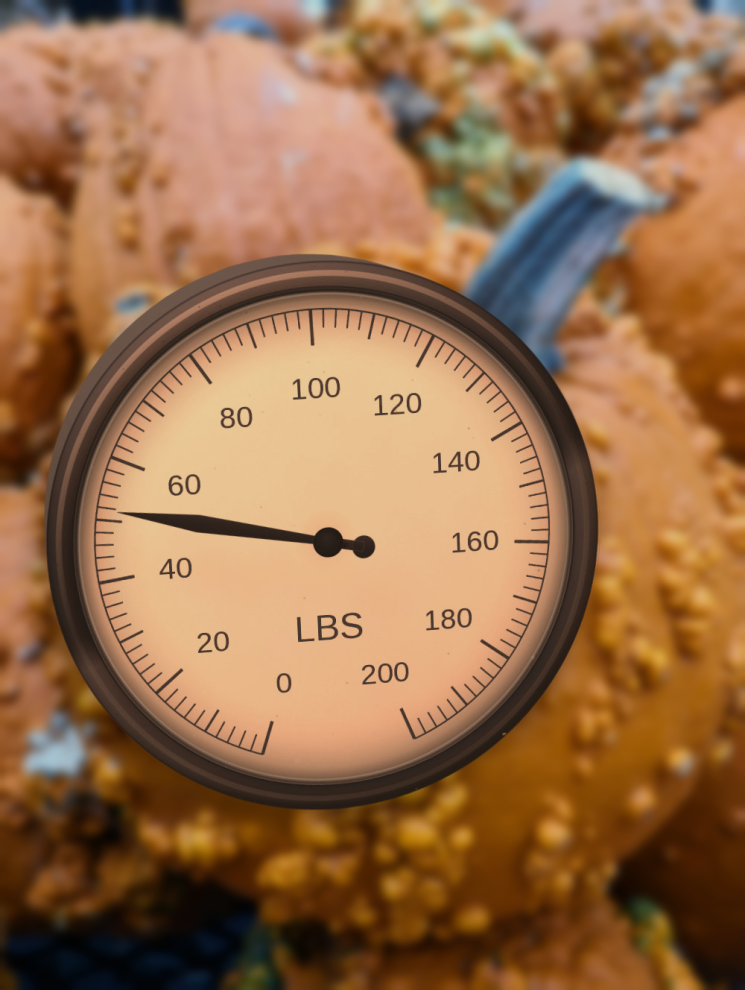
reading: lb 52
